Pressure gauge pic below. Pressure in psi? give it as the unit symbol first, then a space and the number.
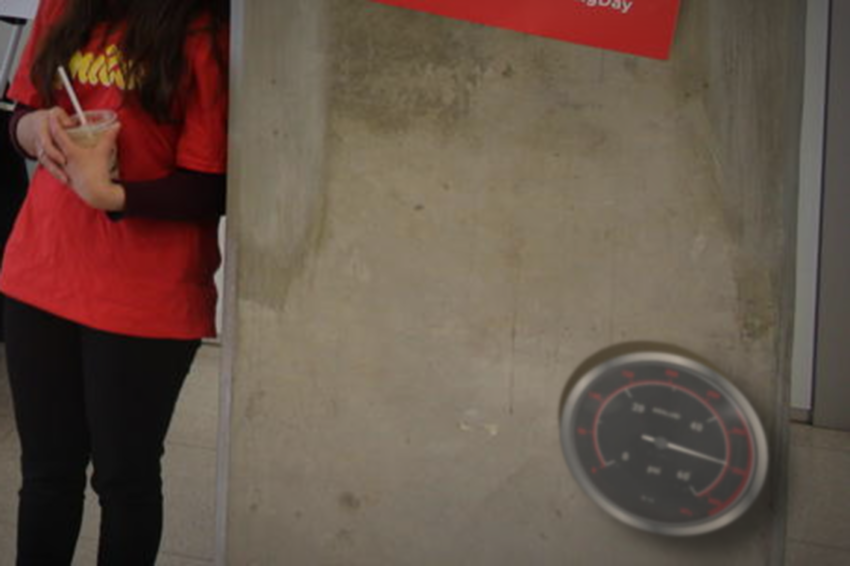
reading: psi 50
